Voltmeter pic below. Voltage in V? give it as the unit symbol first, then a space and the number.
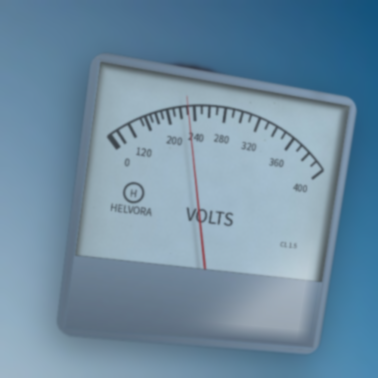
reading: V 230
